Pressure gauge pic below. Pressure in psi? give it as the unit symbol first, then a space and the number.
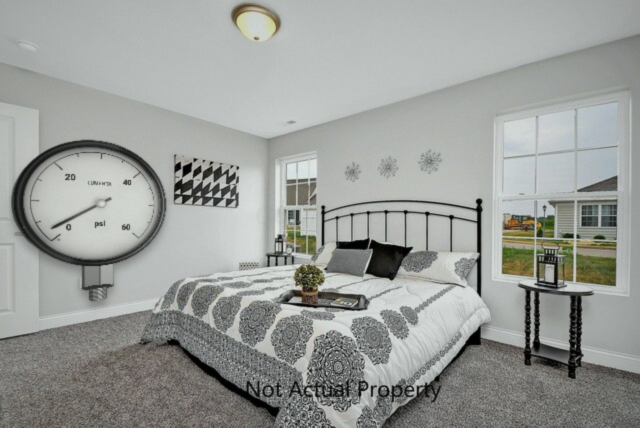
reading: psi 2.5
